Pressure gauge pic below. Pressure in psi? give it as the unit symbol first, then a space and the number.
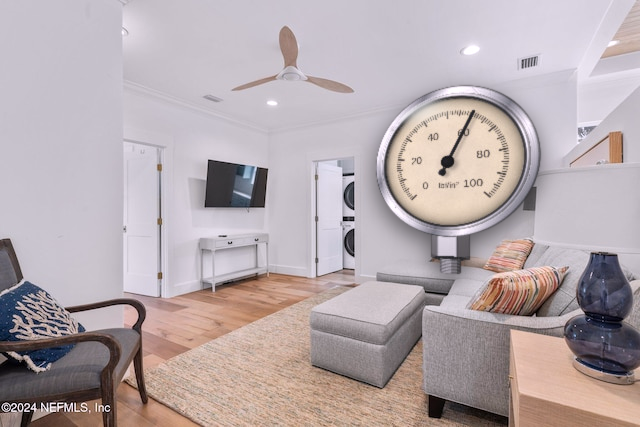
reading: psi 60
